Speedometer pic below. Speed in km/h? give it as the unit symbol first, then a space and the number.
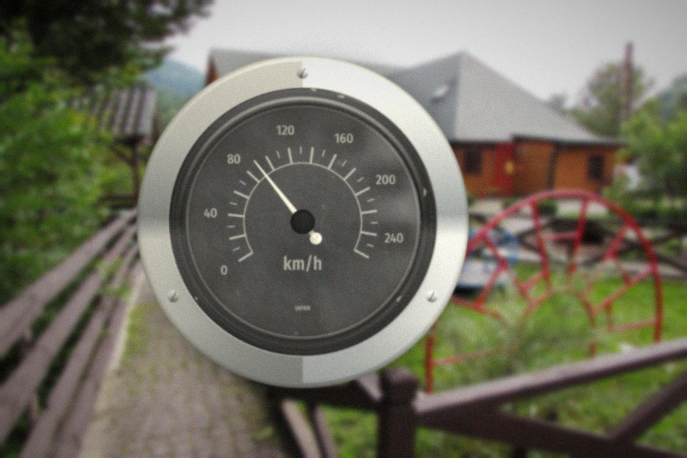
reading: km/h 90
